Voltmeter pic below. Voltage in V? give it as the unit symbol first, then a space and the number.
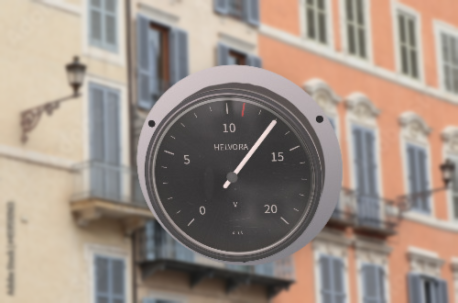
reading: V 13
